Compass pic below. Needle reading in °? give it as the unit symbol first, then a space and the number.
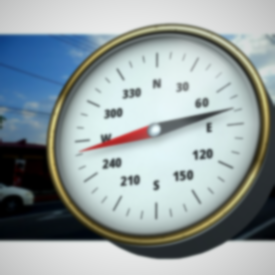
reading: ° 260
